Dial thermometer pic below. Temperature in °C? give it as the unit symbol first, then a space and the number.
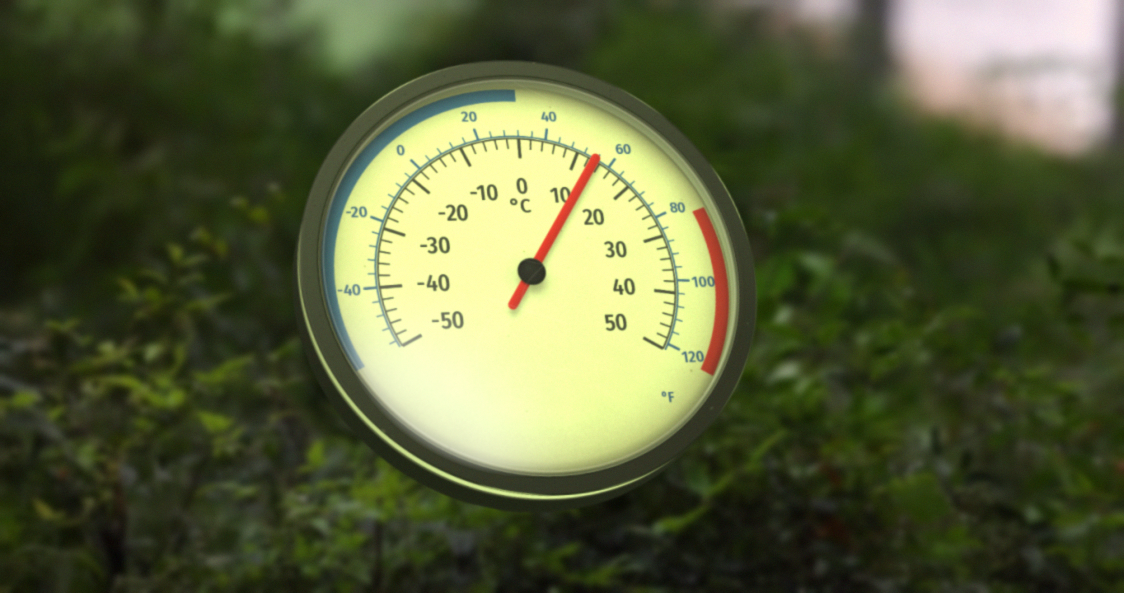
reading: °C 13
